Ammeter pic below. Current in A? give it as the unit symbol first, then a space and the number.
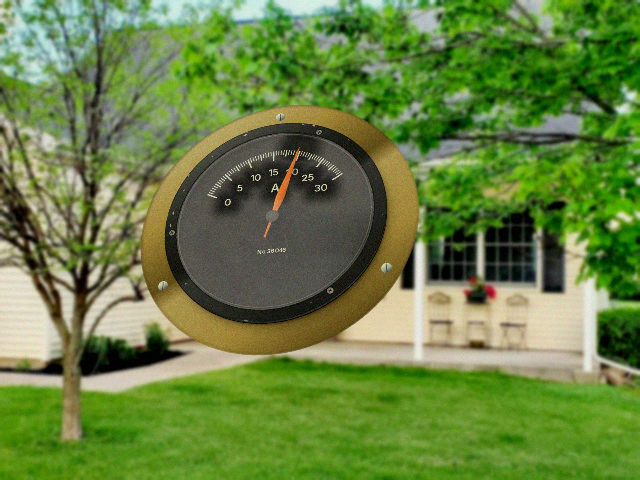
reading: A 20
